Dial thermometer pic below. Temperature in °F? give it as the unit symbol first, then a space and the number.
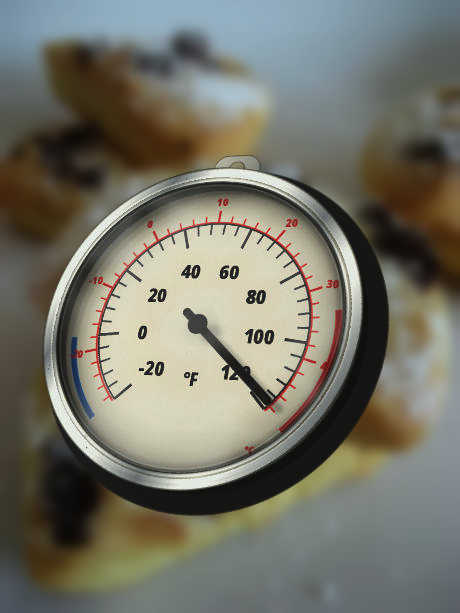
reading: °F 118
